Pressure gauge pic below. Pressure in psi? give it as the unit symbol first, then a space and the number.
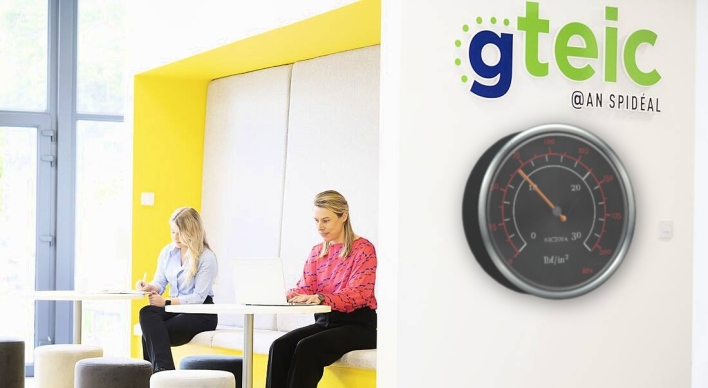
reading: psi 10
